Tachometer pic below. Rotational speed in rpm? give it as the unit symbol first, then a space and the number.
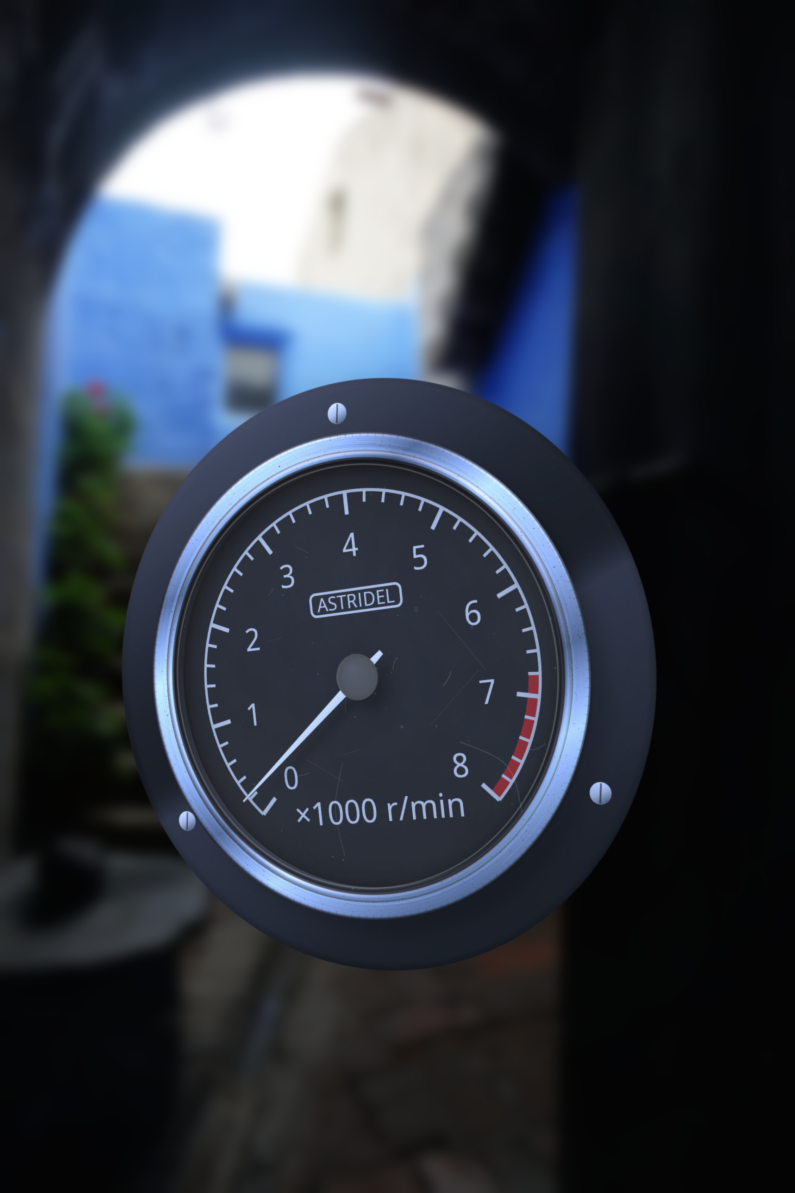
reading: rpm 200
